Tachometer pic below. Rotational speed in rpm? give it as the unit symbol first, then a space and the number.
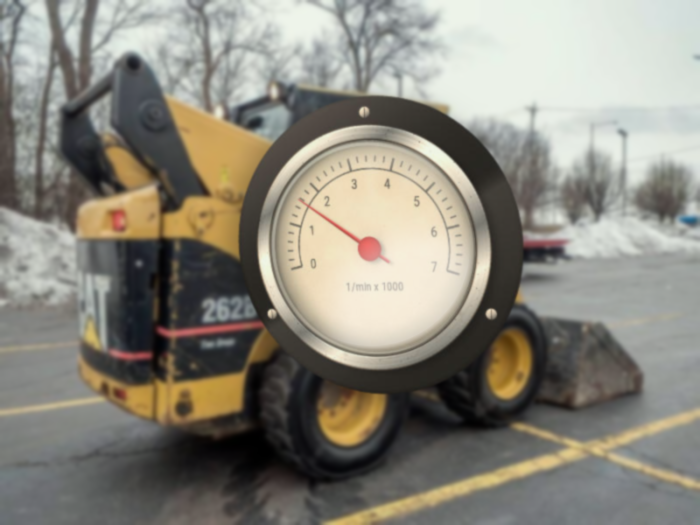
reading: rpm 1600
